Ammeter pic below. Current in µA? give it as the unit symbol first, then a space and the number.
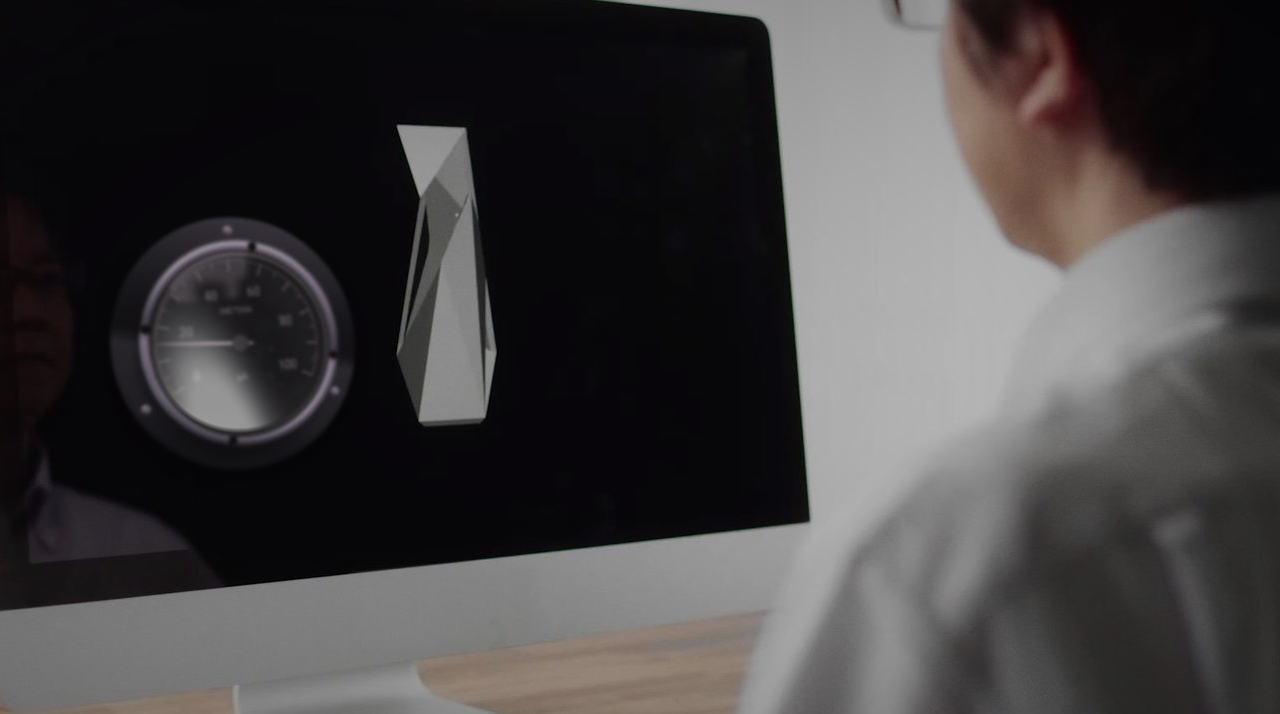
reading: µA 15
